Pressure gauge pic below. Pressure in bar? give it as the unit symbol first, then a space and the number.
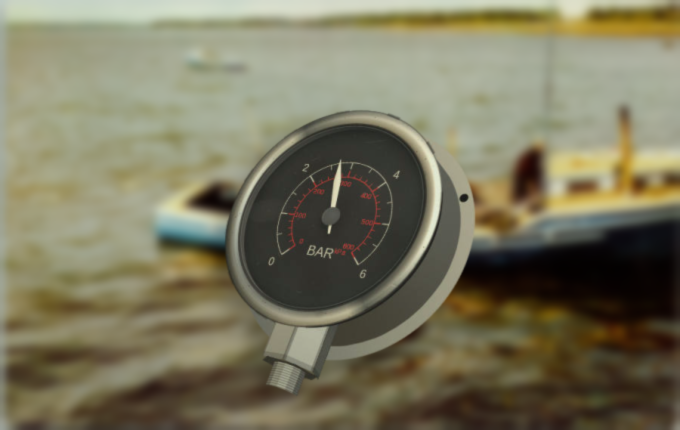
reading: bar 2.75
